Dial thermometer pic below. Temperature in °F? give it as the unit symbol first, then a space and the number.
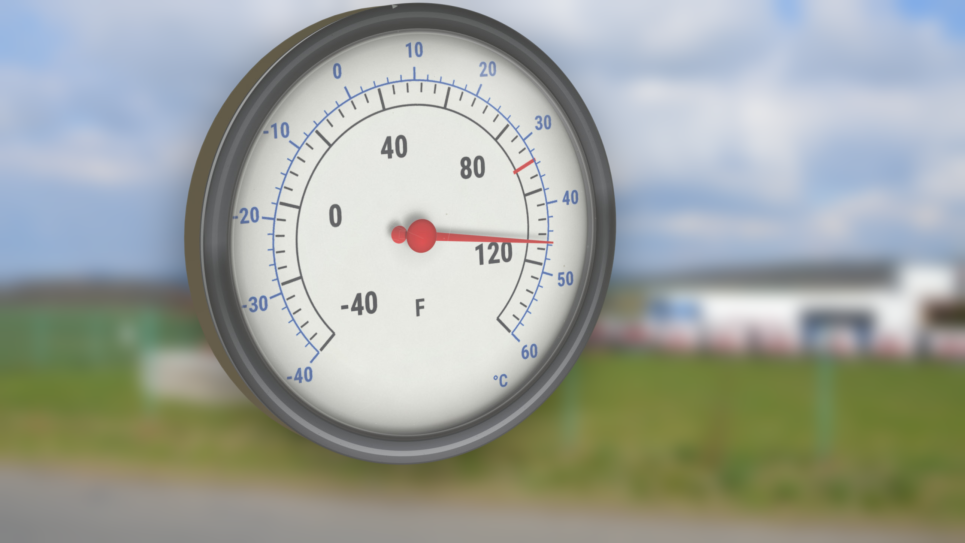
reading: °F 114
